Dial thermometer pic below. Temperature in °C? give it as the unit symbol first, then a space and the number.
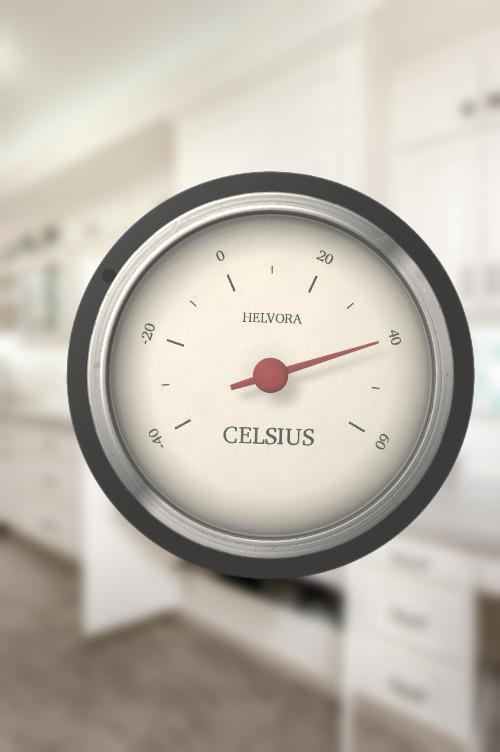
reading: °C 40
